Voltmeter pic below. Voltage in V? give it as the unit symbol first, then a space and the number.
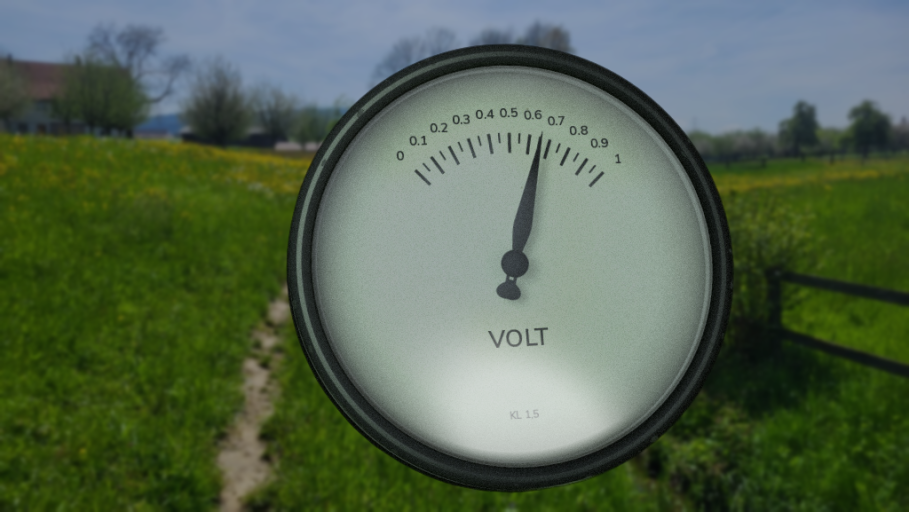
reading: V 0.65
